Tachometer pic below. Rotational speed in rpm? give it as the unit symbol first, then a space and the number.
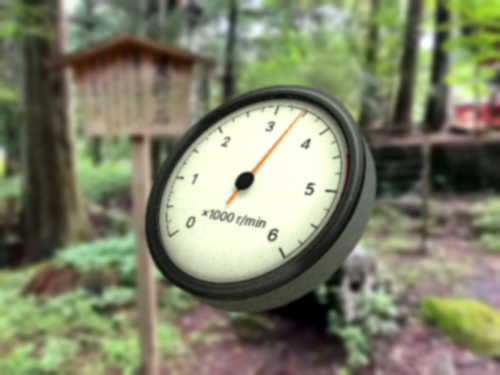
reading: rpm 3500
